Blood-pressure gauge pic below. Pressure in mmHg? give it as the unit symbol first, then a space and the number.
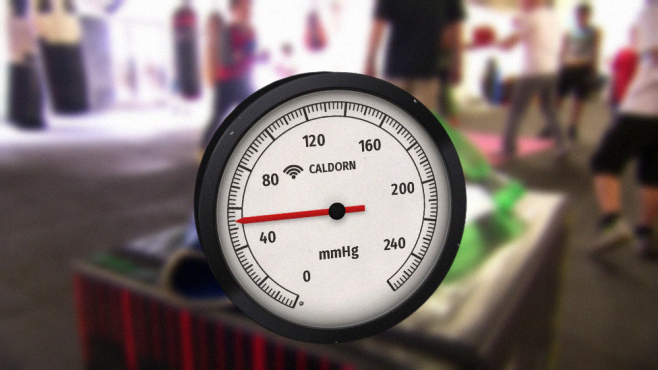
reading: mmHg 54
